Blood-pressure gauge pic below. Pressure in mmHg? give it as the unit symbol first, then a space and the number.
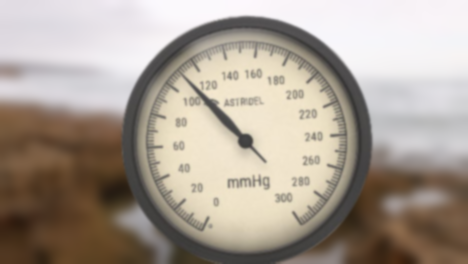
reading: mmHg 110
